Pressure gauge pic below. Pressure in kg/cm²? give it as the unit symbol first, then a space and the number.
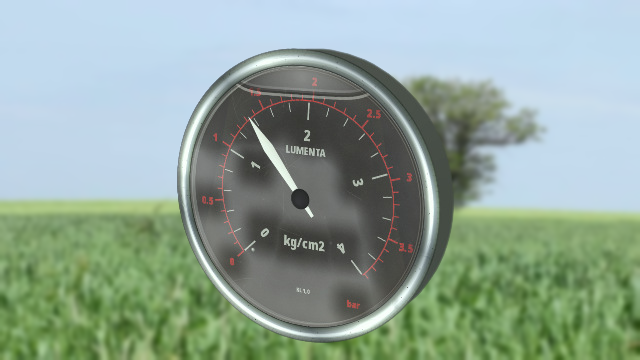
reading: kg/cm² 1.4
